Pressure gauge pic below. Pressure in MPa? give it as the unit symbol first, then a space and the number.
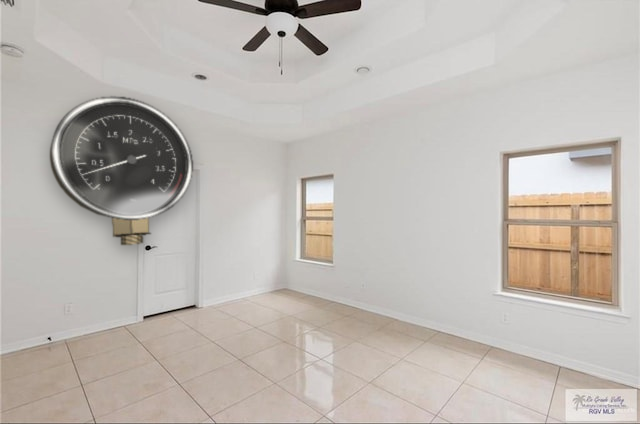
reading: MPa 0.3
